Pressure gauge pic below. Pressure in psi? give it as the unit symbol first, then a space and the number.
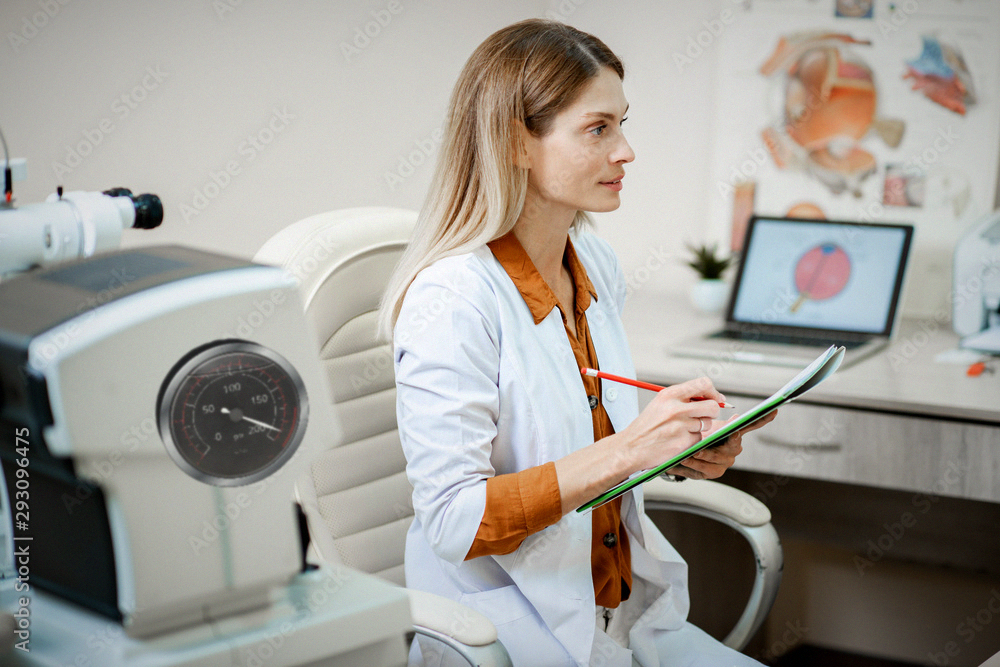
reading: psi 190
